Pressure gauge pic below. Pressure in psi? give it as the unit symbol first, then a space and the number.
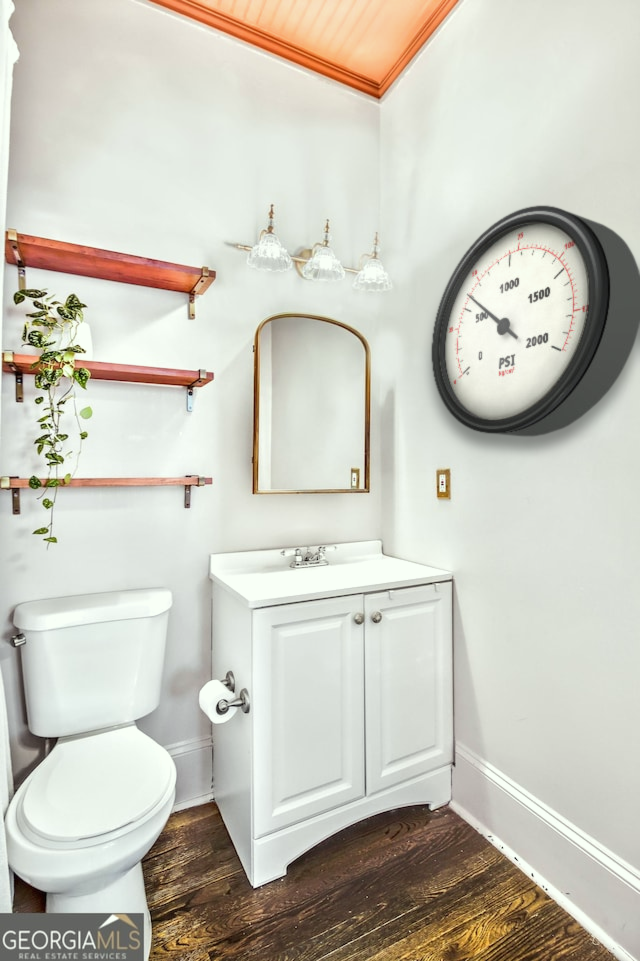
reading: psi 600
